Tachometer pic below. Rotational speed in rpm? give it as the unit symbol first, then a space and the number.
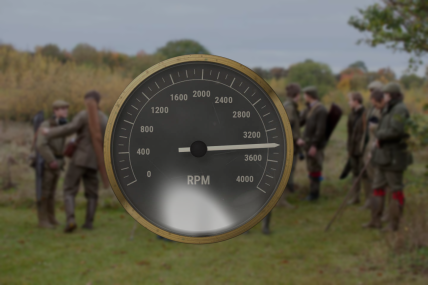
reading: rpm 3400
